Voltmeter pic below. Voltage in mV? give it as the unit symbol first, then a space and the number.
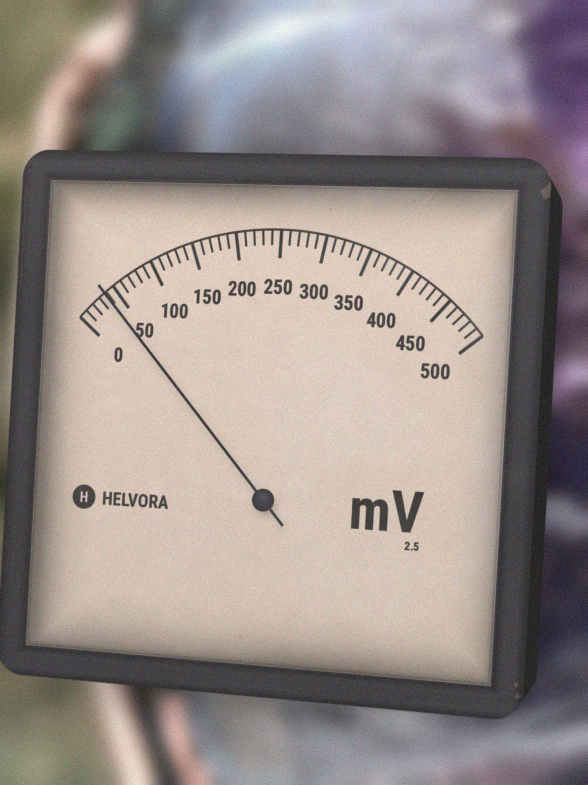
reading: mV 40
